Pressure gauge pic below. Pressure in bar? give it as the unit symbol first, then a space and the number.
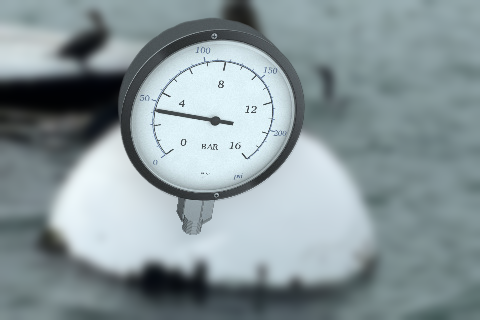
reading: bar 3
